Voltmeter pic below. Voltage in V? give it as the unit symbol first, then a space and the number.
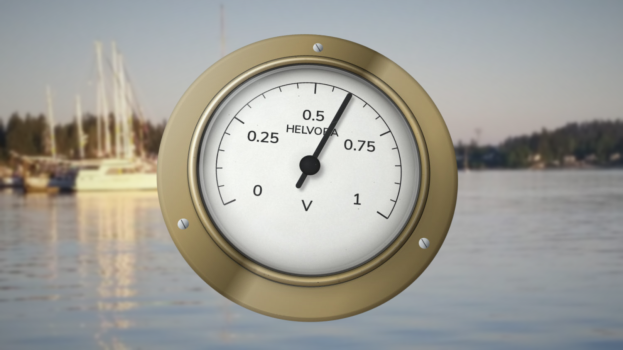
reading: V 0.6
